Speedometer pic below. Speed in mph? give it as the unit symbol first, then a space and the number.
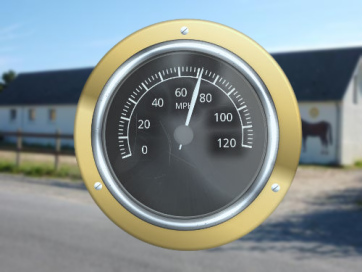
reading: mph 72
